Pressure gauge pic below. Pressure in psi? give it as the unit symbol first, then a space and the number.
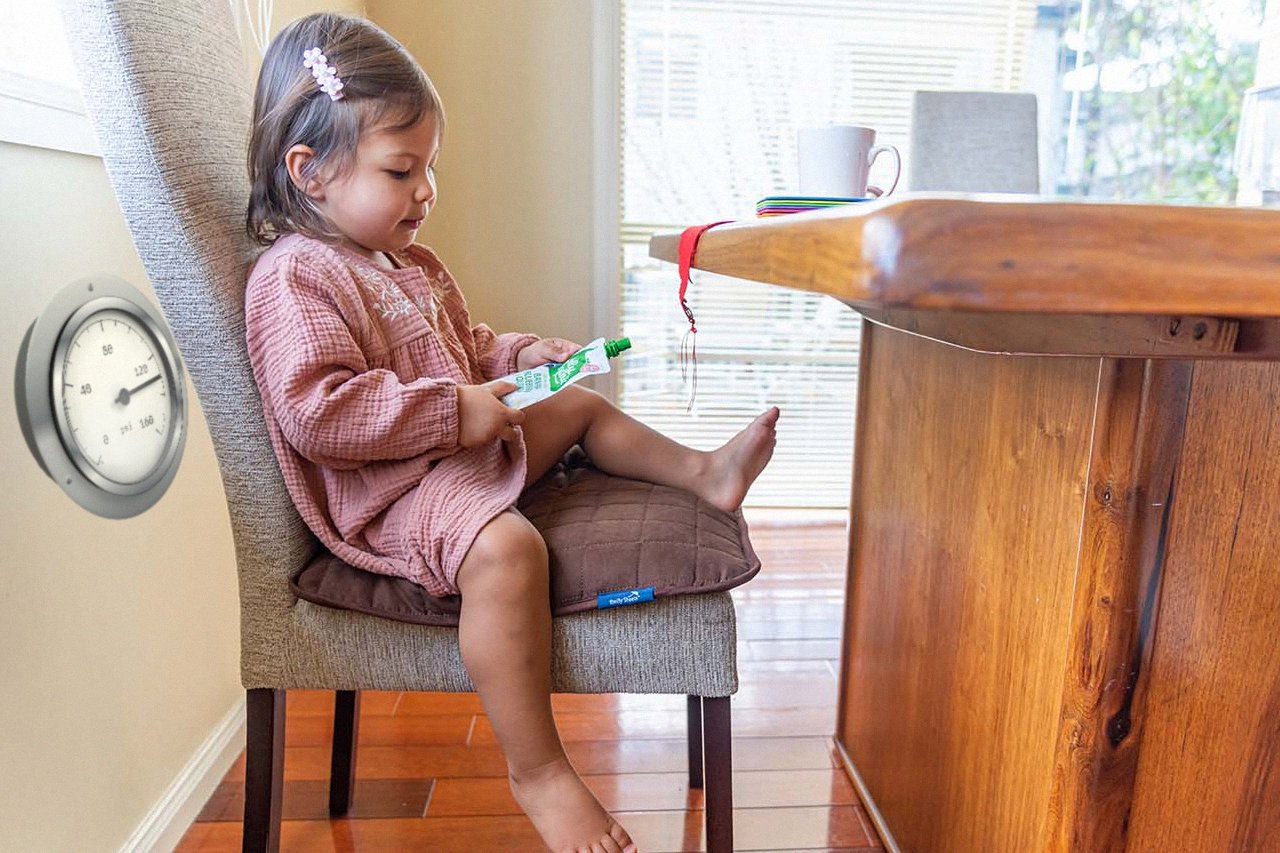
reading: psi 130
